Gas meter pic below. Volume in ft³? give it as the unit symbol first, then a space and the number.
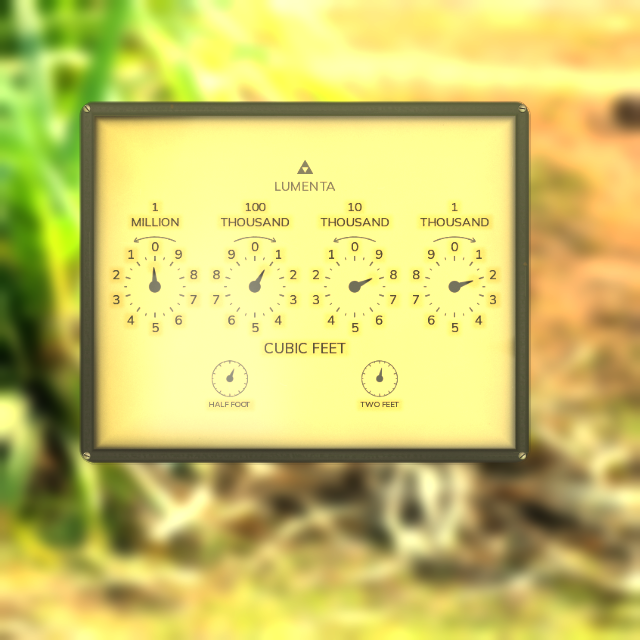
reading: ft³ 8200
